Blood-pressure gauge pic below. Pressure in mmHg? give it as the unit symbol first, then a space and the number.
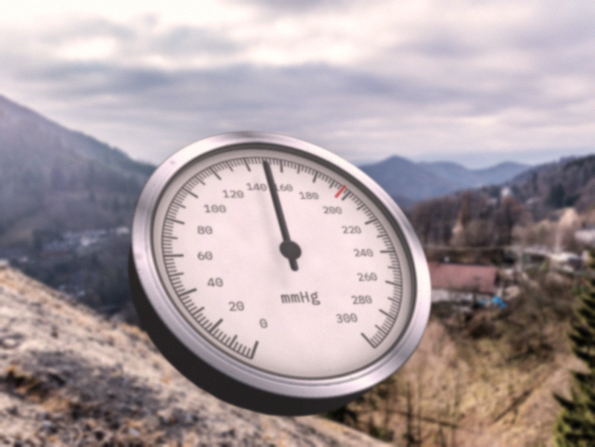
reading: mmHg 150
